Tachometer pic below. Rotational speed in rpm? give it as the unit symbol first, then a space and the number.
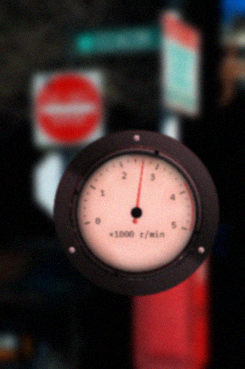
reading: rpm 2600
